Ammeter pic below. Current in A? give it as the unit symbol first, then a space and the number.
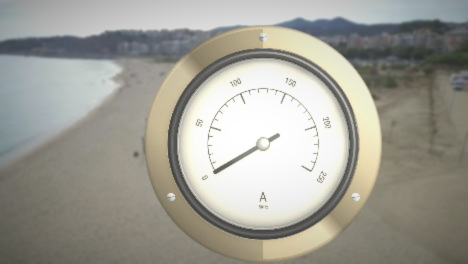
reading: A 0
